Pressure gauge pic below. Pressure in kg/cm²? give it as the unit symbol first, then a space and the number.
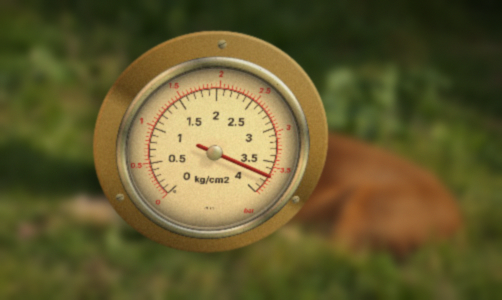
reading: kg/cm² 3.7
